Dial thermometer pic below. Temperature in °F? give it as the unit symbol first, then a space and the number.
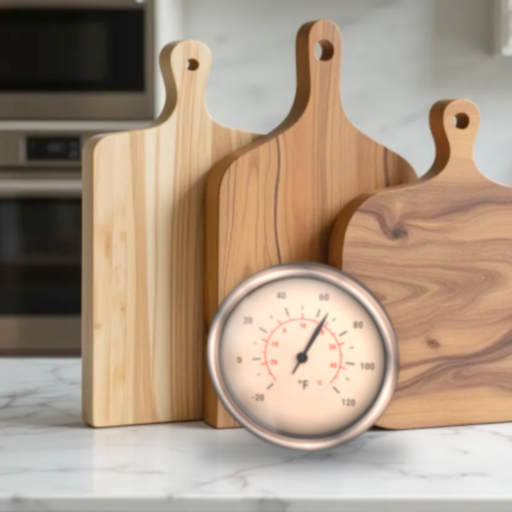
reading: °F 65
